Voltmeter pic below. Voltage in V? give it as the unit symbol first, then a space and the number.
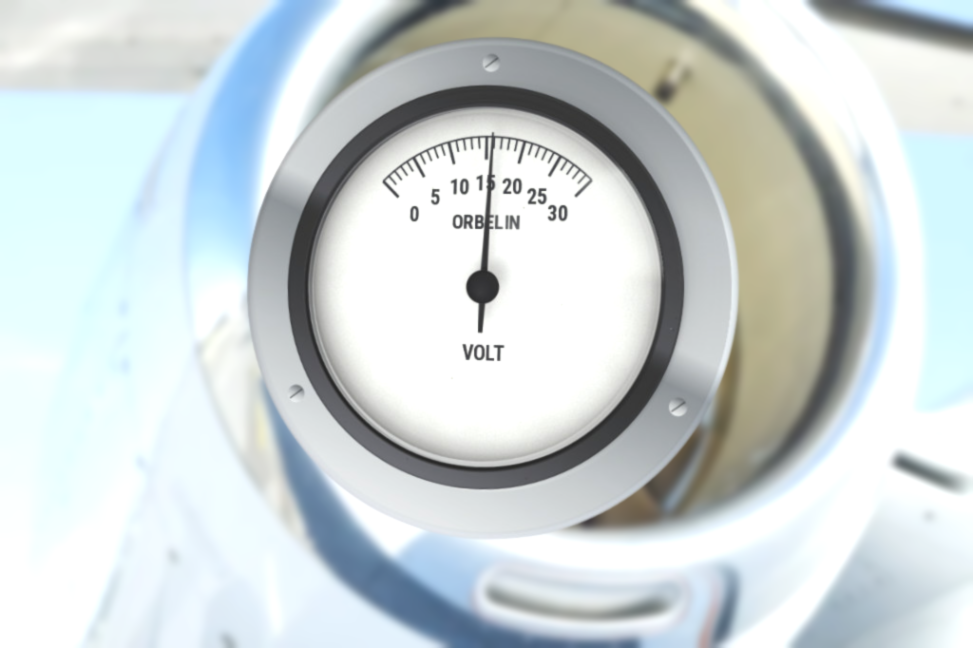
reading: V 16
